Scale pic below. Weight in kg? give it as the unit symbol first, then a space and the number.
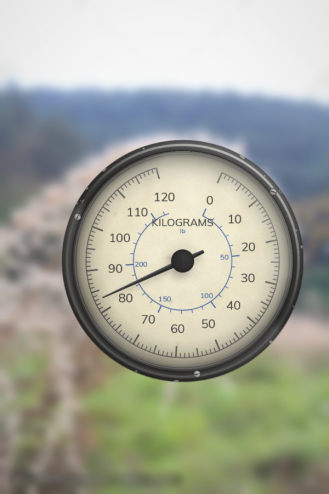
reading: kg 83
